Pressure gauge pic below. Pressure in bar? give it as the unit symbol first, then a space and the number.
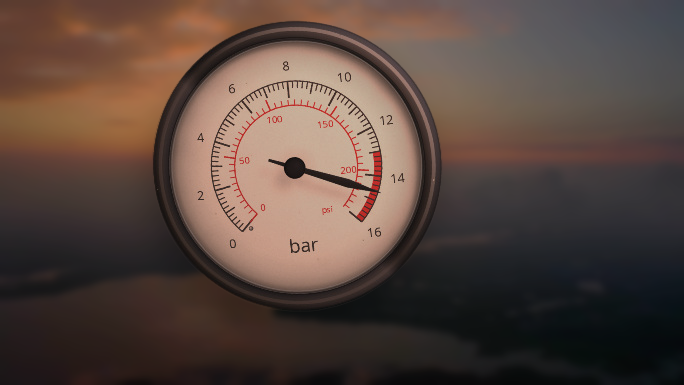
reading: bar 14.6
